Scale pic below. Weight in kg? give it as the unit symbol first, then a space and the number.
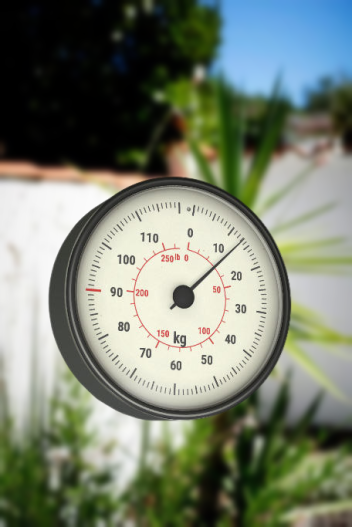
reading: kg 13
